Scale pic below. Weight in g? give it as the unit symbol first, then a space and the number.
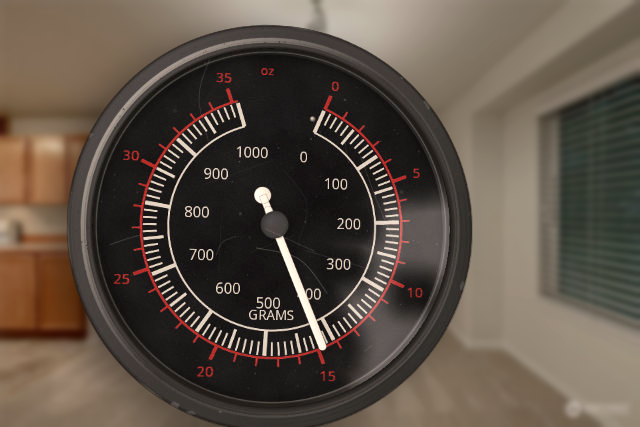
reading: g 420
